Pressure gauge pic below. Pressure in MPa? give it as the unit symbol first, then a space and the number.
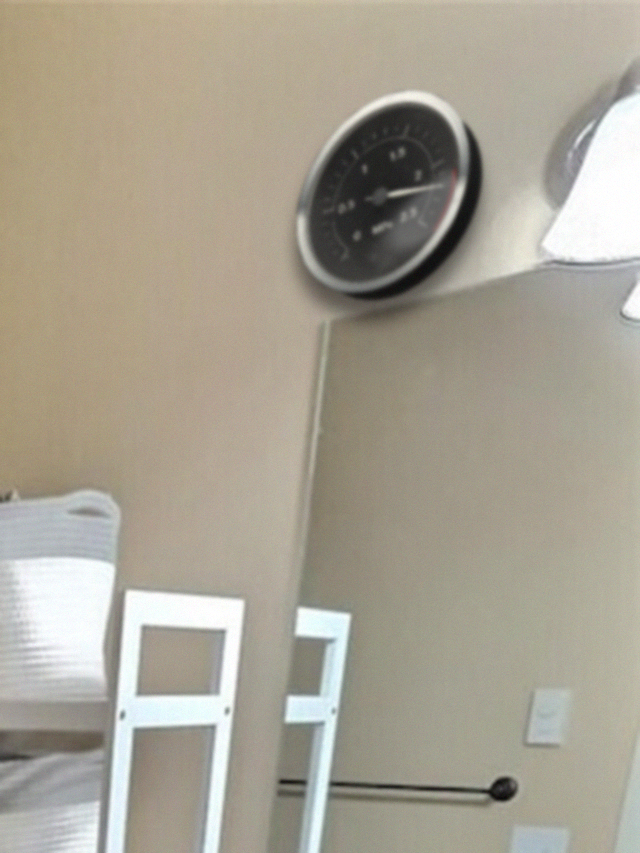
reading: MPa 2.2
